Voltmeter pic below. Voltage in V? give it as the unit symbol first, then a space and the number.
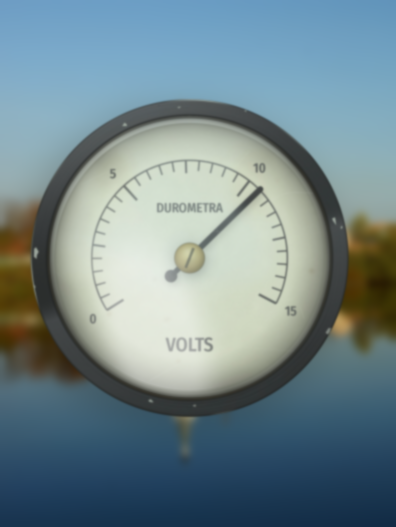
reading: V 10.5
